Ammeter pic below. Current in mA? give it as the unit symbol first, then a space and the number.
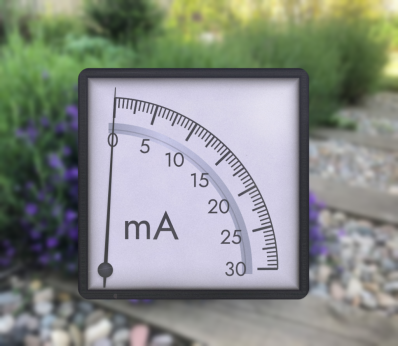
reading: mA 0
